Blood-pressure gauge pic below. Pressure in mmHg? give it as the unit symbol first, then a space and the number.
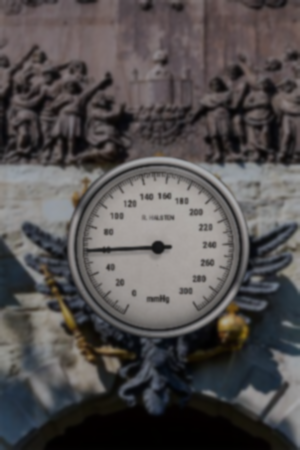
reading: mmHg 60
